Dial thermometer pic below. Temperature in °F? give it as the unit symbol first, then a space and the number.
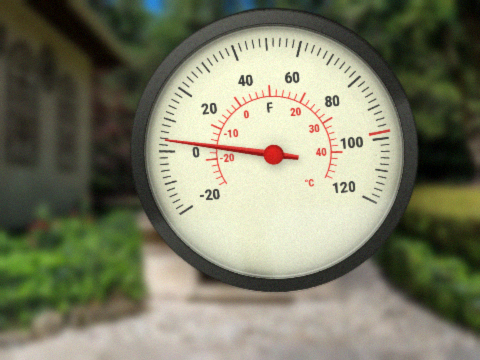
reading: °F 4
